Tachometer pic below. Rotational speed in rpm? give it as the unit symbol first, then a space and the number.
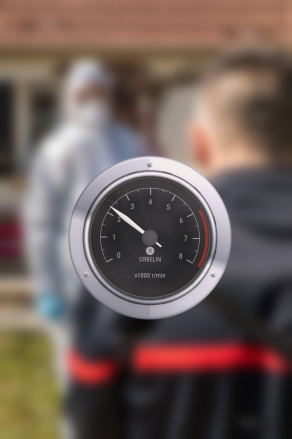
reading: rpm 2250
